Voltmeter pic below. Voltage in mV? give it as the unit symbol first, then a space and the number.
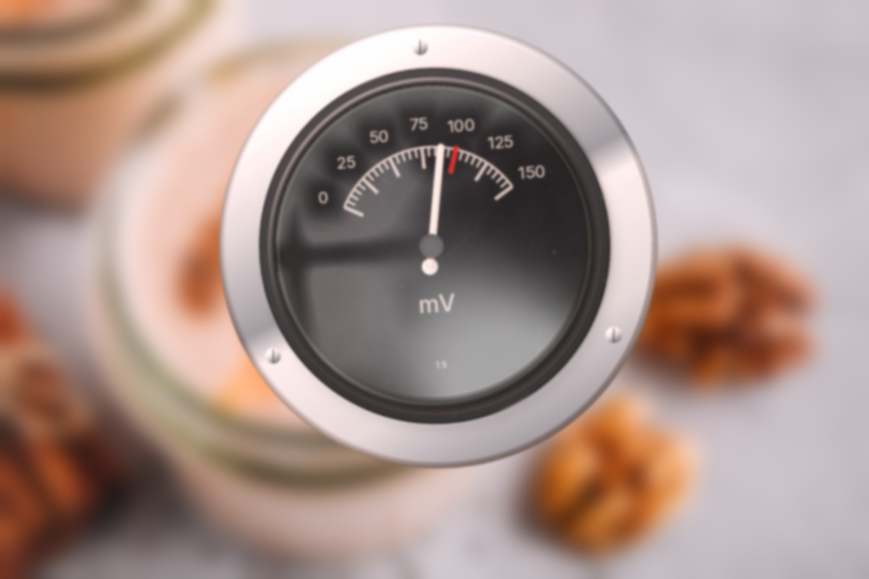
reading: mV 90
